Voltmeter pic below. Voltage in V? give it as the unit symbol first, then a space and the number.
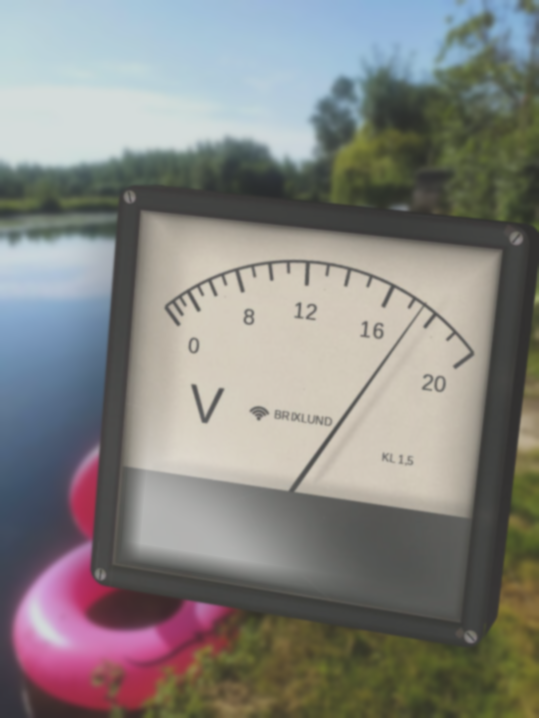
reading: V 17.5
